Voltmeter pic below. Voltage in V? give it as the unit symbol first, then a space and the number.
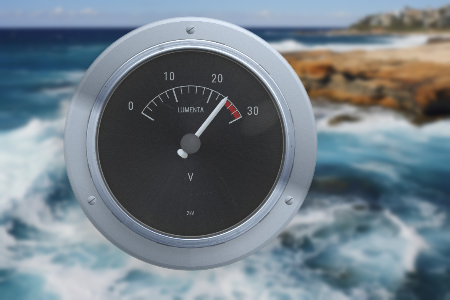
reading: V 24
